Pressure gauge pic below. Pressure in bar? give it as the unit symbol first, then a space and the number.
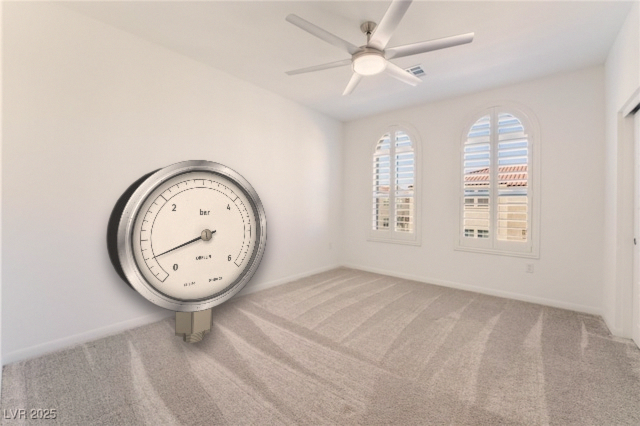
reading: bar 0.6
